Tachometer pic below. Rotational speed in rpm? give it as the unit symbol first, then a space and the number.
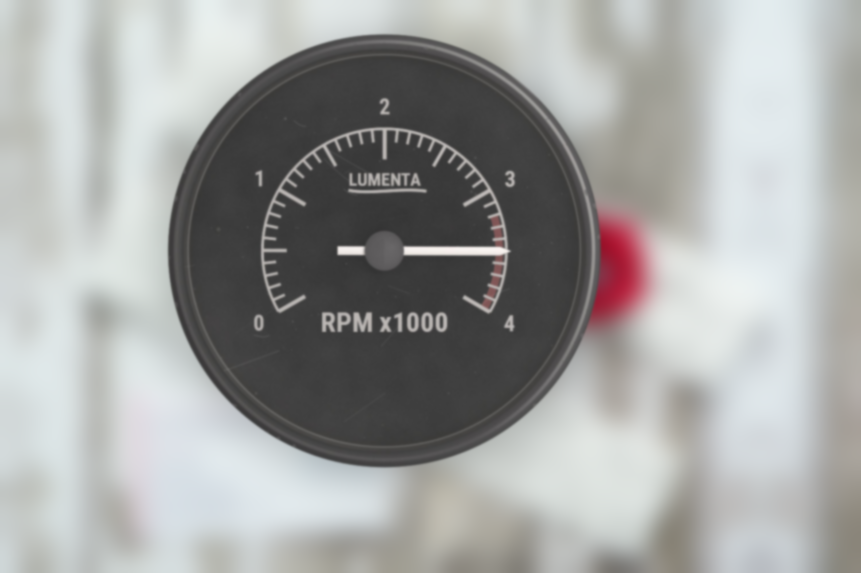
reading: rpm 3500
